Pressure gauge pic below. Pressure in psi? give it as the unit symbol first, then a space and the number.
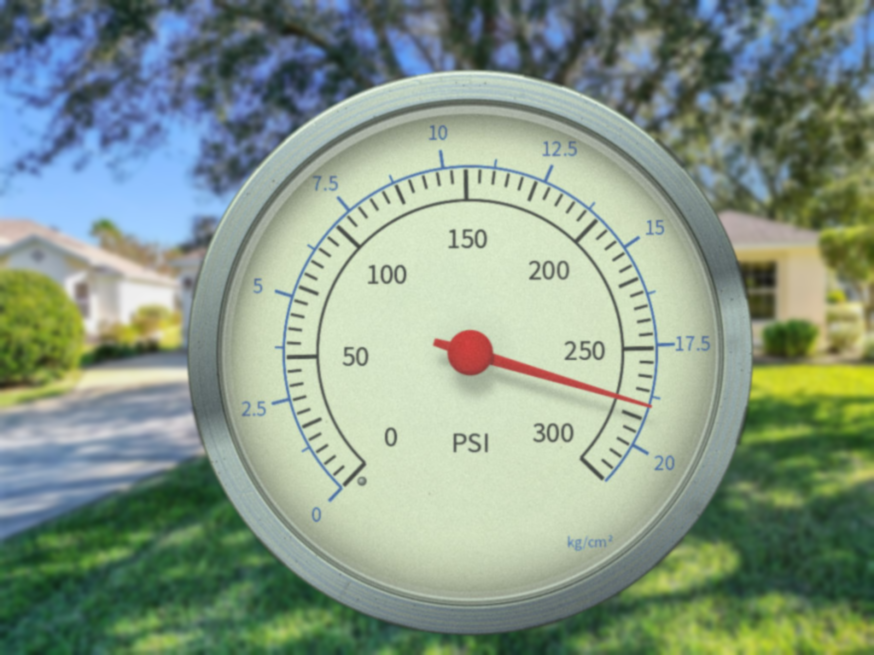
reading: psi 270
